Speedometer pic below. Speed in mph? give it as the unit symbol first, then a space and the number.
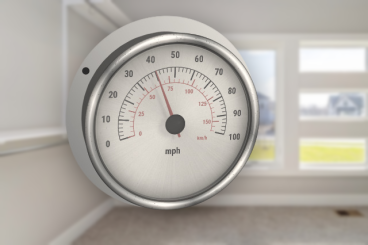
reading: mph 40
